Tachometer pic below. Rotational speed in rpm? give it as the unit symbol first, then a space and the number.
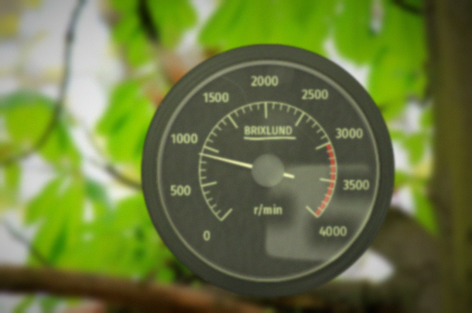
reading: rpm 900
